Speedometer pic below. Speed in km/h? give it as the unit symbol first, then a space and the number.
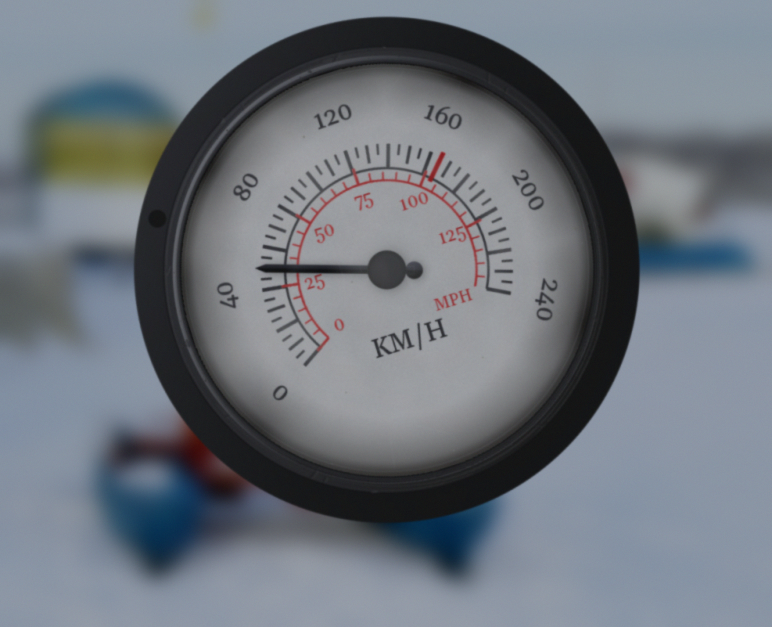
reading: km/h 50
